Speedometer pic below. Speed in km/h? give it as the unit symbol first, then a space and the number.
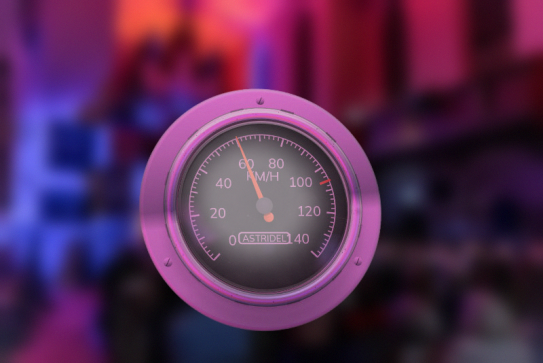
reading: km/h 60
